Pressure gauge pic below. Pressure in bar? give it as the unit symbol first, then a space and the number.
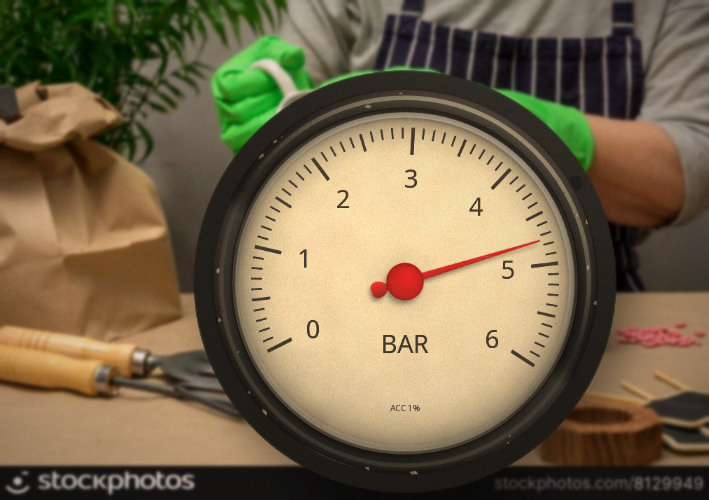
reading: bar 4.75
